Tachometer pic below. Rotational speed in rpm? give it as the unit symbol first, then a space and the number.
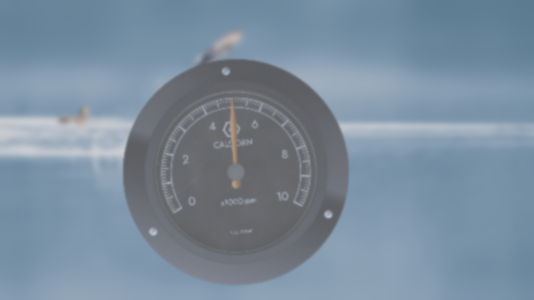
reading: rpm 5000
